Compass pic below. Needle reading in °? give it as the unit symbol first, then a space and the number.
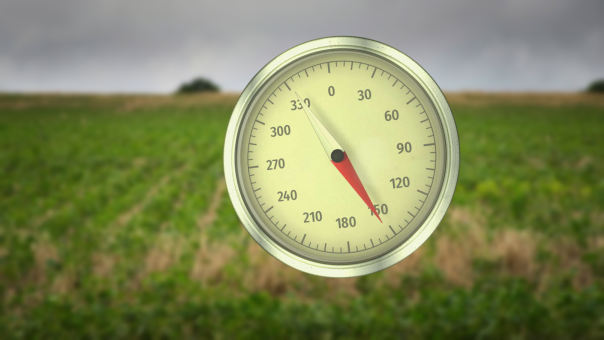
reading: ° 152.5
